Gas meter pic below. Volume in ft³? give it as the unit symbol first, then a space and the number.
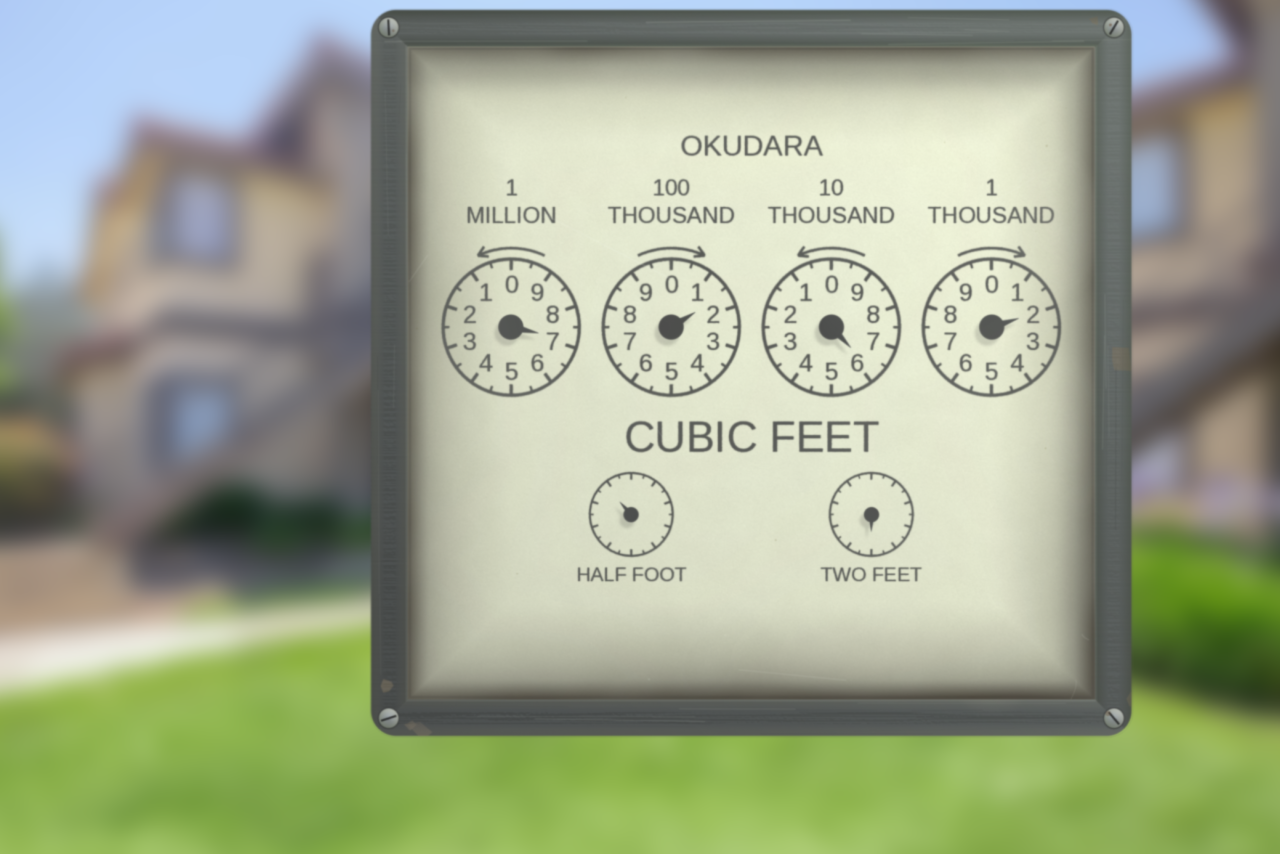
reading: ft³ 716200
